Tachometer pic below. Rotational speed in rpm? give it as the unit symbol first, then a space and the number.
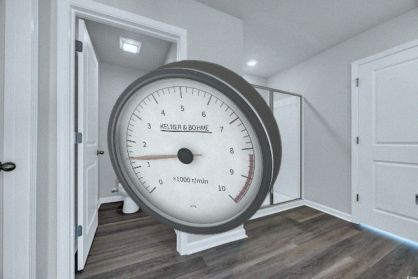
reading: rpm 1400
